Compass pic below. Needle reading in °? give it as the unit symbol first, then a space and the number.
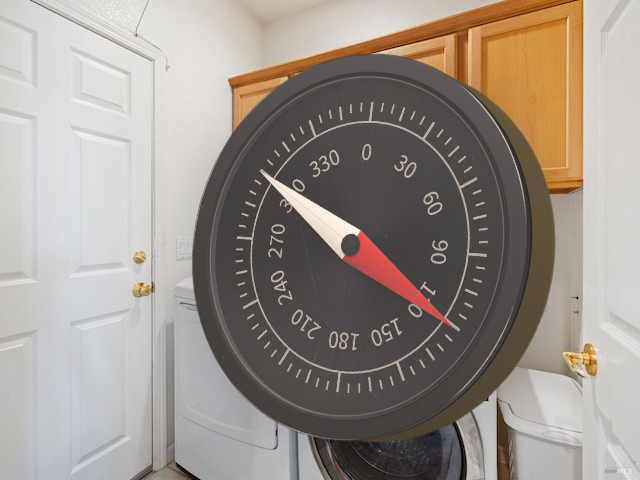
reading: ° 120
